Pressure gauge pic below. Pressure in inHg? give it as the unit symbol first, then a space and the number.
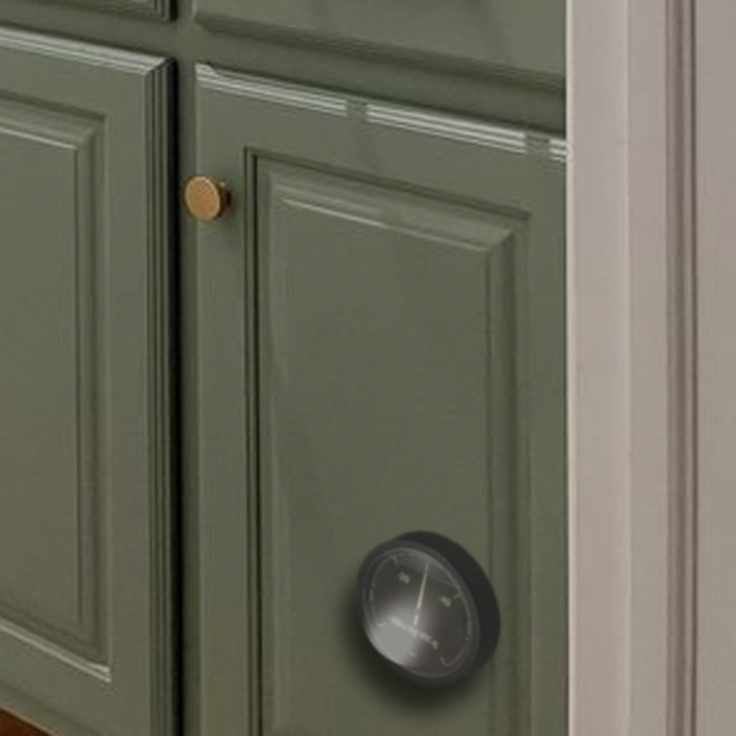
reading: inHg -15
